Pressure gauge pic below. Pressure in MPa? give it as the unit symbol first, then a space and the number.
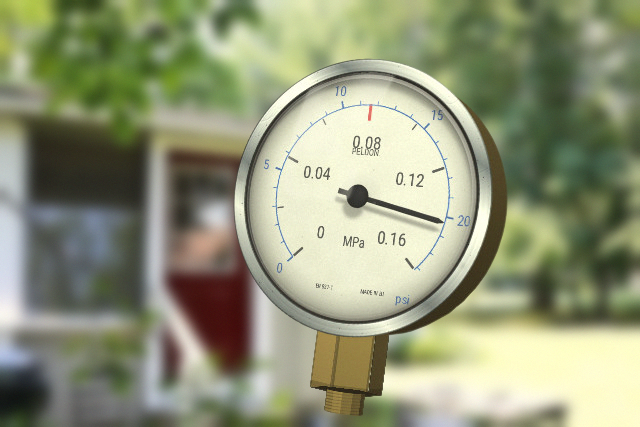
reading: MPa 0.14
